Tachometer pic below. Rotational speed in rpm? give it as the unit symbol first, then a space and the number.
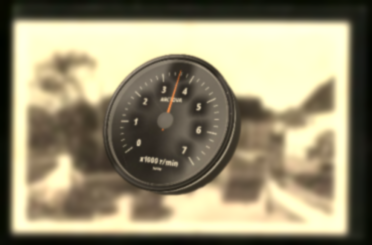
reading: rpm 3600
